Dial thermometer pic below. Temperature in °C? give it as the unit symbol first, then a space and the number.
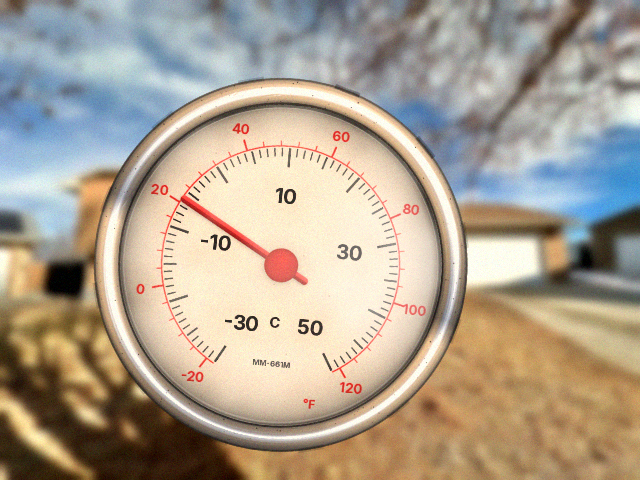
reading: °C -6
